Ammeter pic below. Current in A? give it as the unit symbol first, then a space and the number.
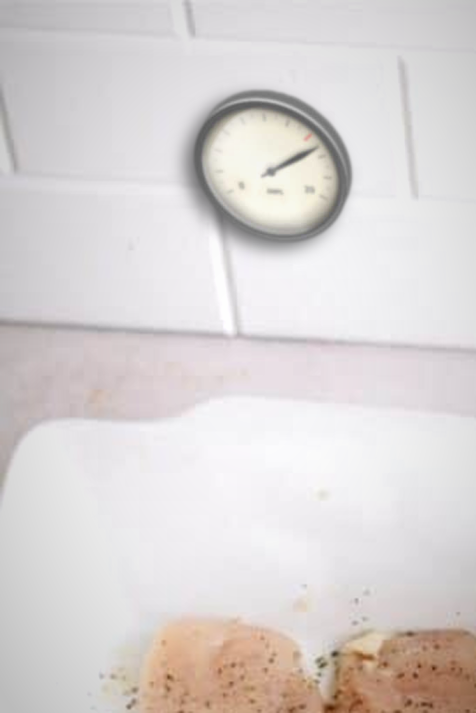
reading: A 15
